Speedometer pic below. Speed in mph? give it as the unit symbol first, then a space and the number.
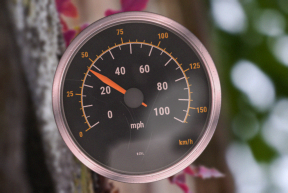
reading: mph 27.5
